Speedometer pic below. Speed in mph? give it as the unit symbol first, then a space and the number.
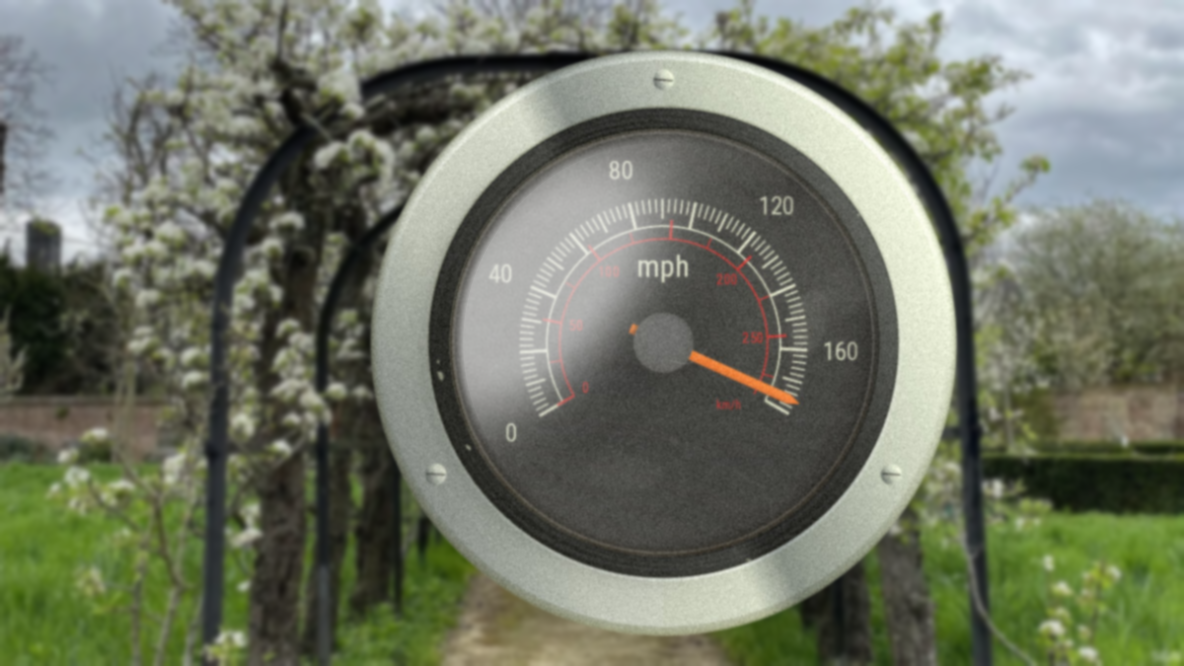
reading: mph 176
